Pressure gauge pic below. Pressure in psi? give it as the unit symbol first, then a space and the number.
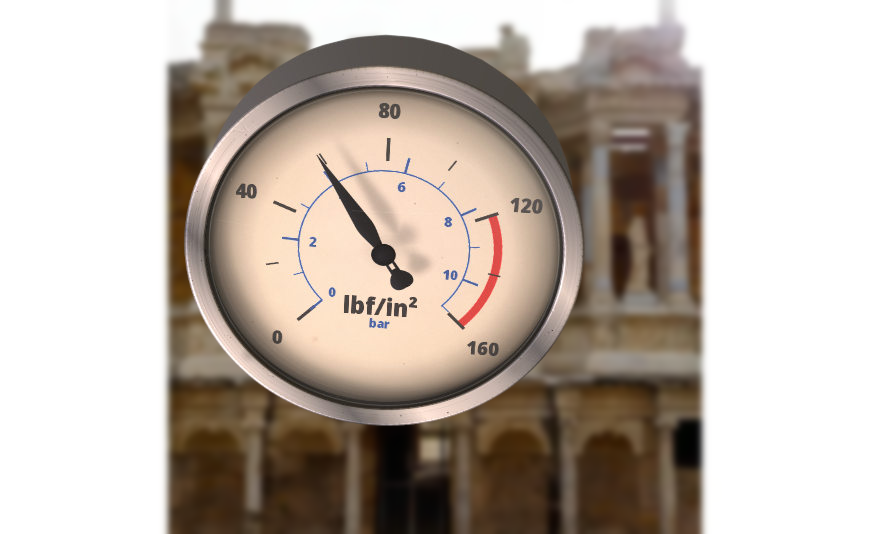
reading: psi 60
